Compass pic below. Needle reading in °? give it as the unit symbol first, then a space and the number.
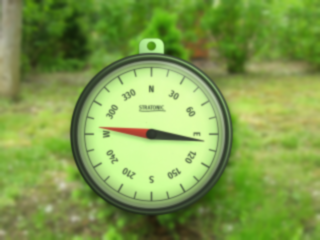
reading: ° 277.5
